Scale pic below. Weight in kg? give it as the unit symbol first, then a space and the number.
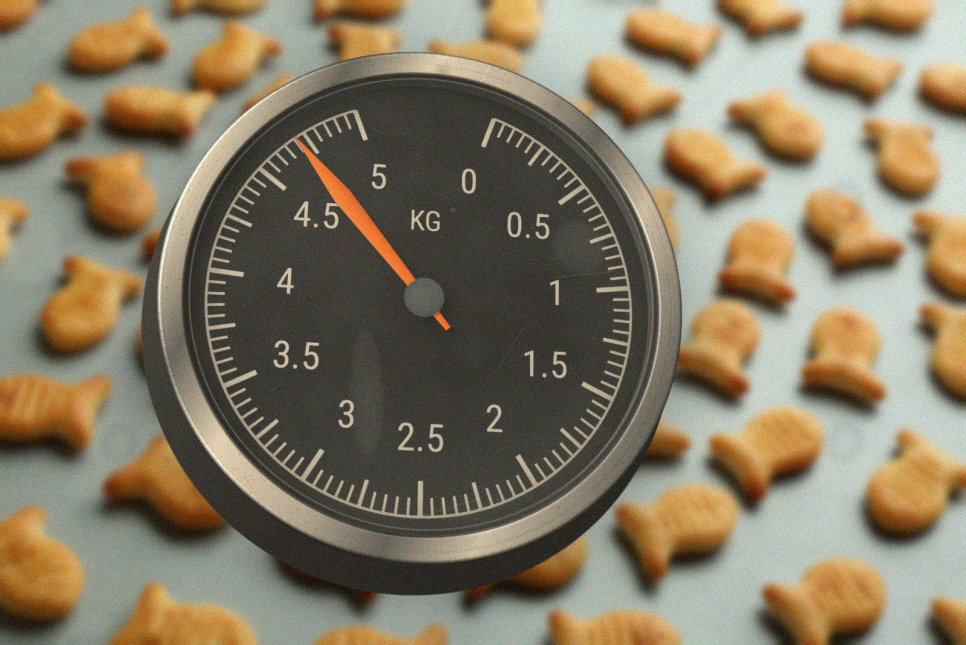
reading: kg 4.7
